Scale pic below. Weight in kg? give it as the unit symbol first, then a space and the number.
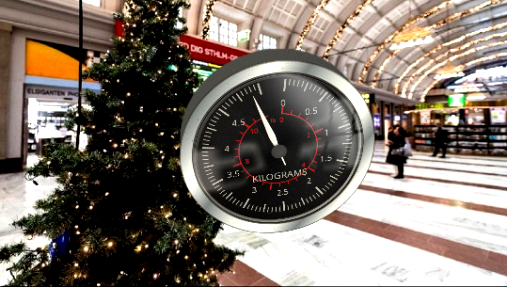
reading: kg 4.9
